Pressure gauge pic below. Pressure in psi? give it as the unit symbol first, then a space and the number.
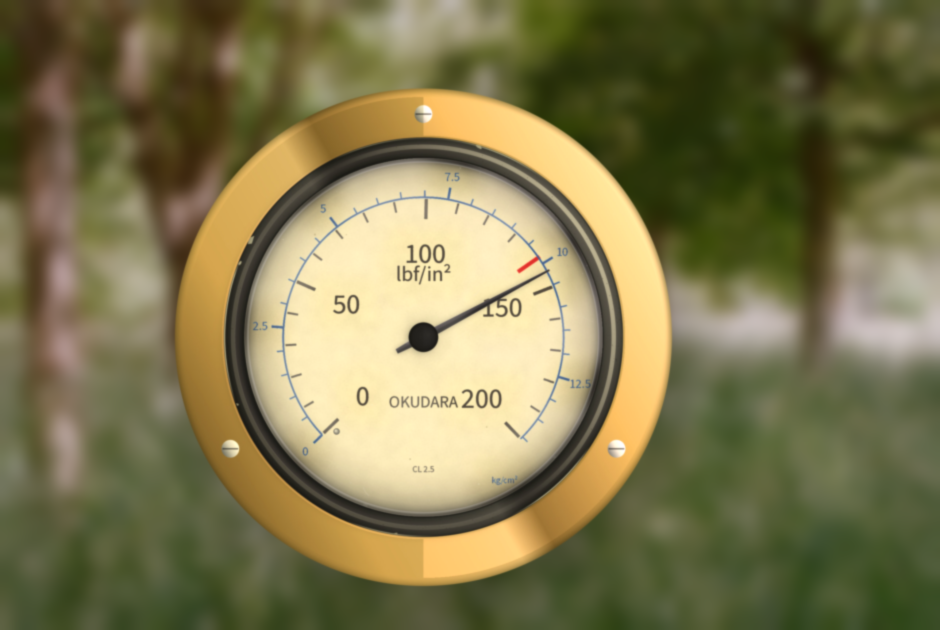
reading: psi 145
